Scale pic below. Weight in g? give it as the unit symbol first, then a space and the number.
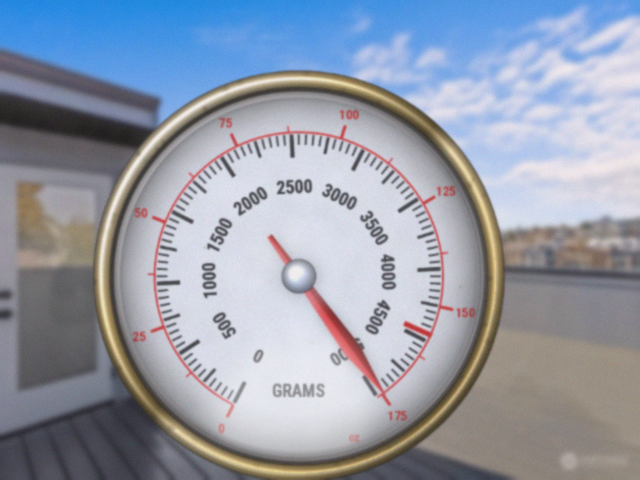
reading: g 4950
